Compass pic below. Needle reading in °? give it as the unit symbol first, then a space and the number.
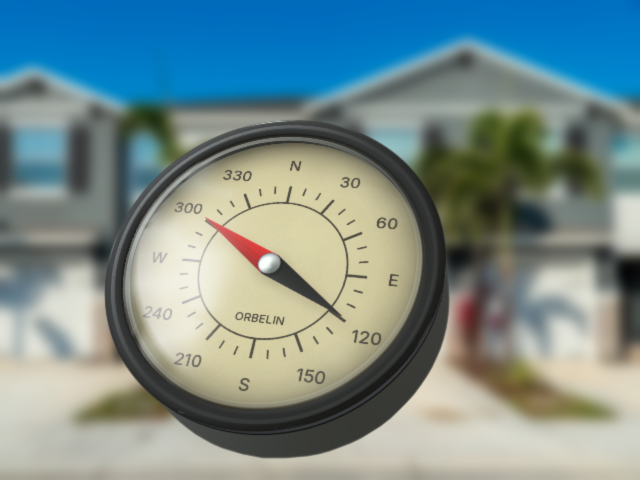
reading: ° 300
